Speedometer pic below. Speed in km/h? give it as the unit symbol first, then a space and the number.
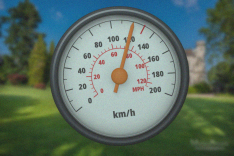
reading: km/h 120
